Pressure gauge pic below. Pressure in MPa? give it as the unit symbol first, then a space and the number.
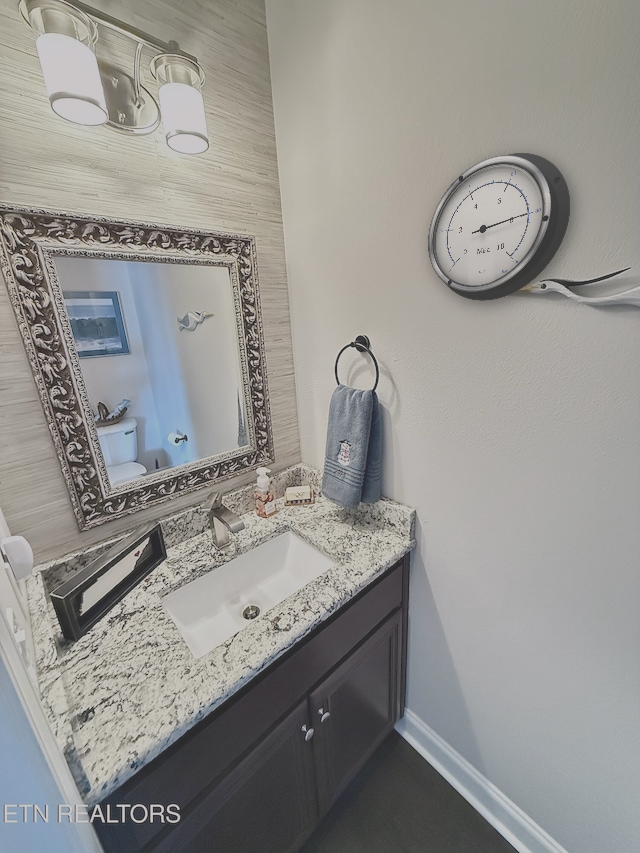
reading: MPa 8
